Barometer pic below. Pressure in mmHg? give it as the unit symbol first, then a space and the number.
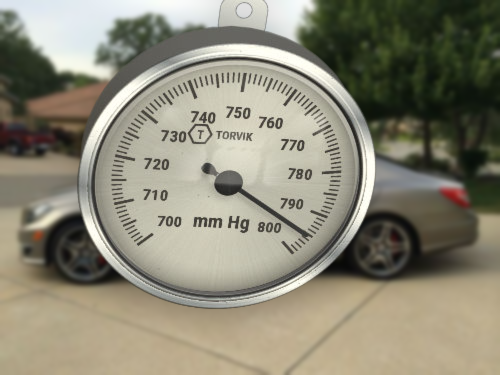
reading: mmHg 795
